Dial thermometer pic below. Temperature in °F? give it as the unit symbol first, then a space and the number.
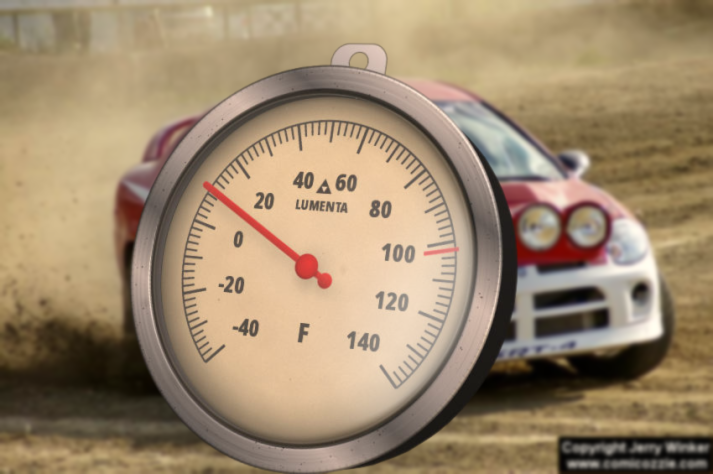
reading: °F 10
